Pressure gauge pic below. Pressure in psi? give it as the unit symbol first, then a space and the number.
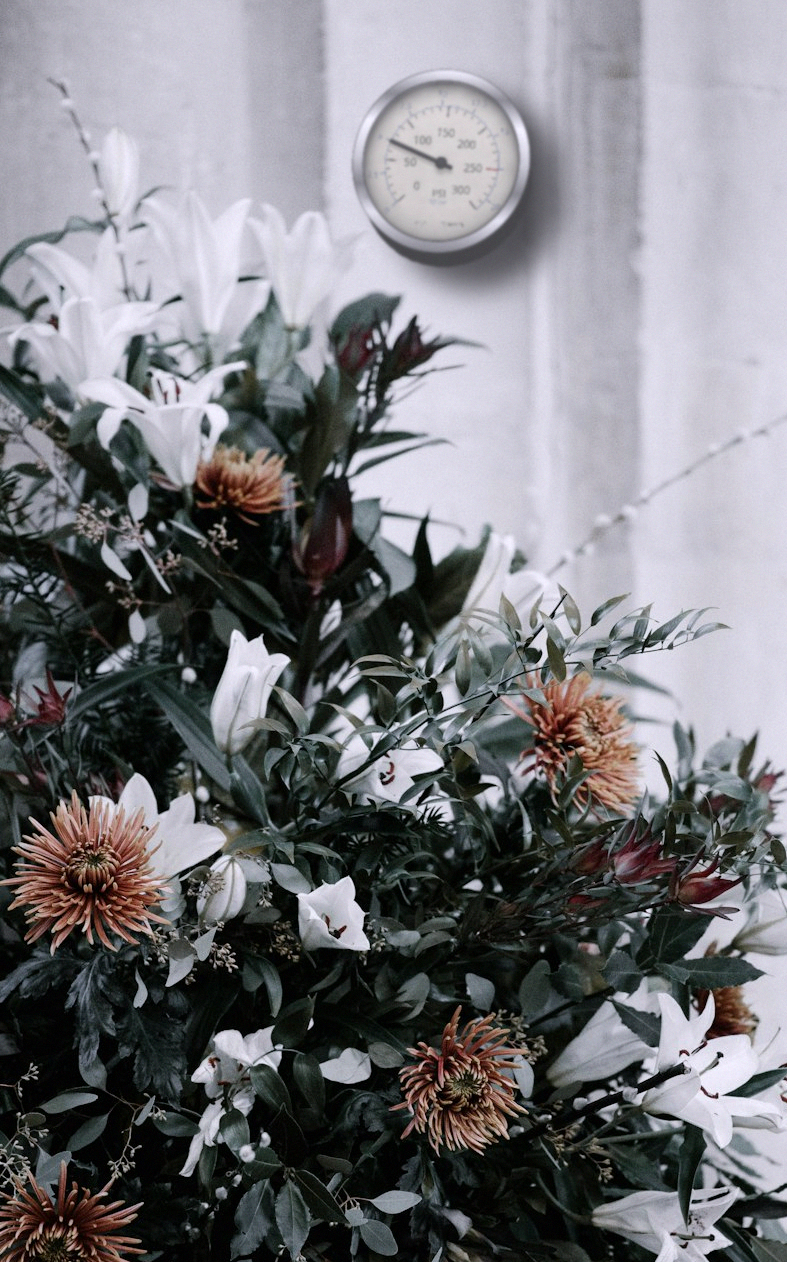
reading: psi 70
